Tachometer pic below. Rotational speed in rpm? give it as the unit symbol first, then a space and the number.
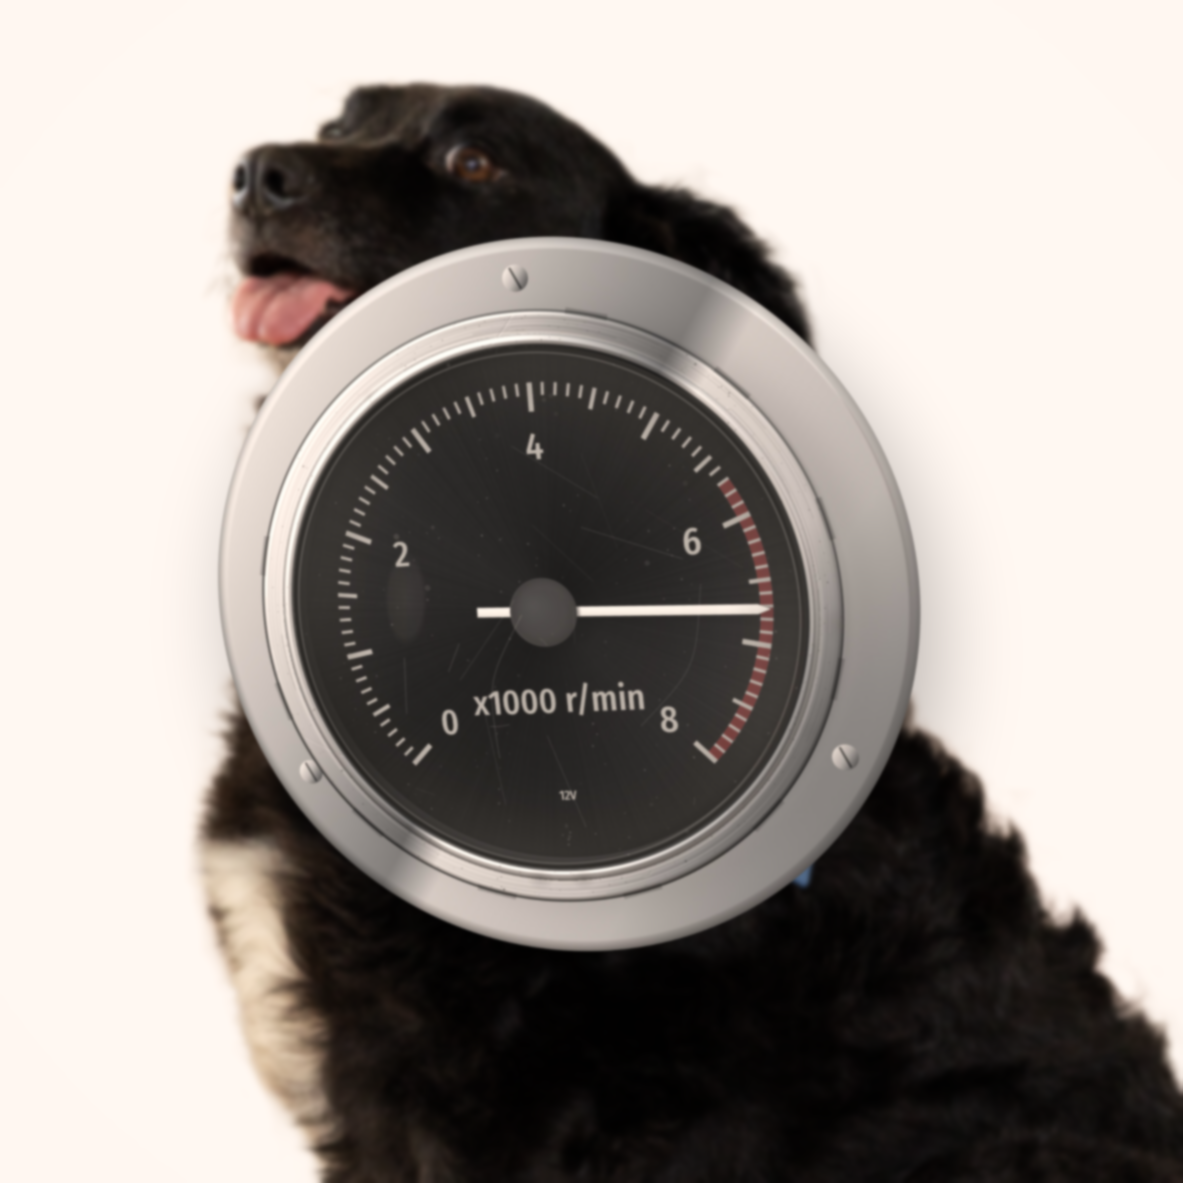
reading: rpm 6700
